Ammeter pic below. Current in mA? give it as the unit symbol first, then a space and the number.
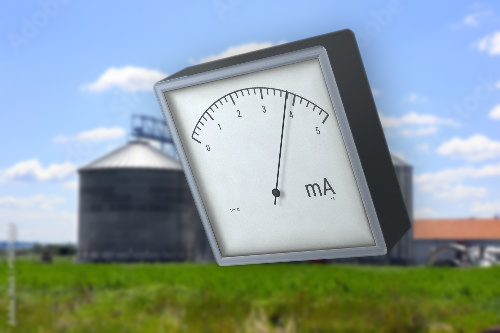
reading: mA 3.8
